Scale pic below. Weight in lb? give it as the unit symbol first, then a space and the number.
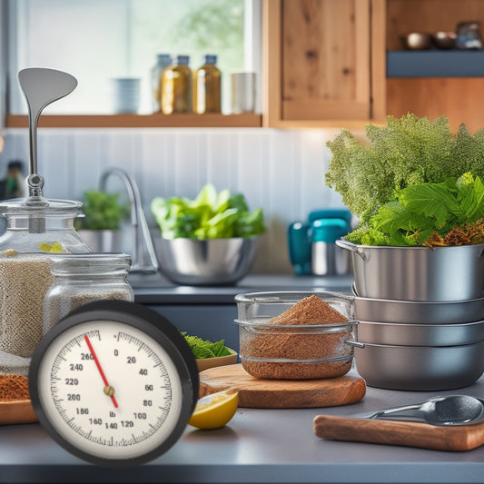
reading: lb 270
